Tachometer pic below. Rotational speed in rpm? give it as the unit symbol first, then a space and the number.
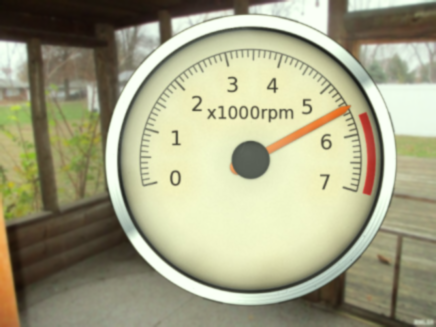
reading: rpm 5500
